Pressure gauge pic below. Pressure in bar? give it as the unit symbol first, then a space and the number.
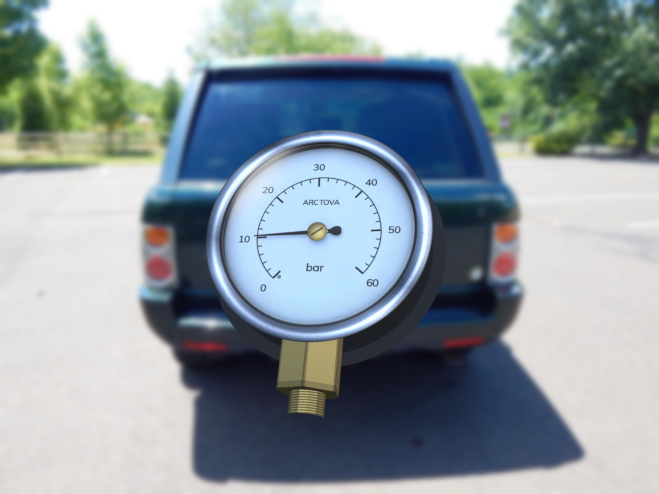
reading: bar 10
